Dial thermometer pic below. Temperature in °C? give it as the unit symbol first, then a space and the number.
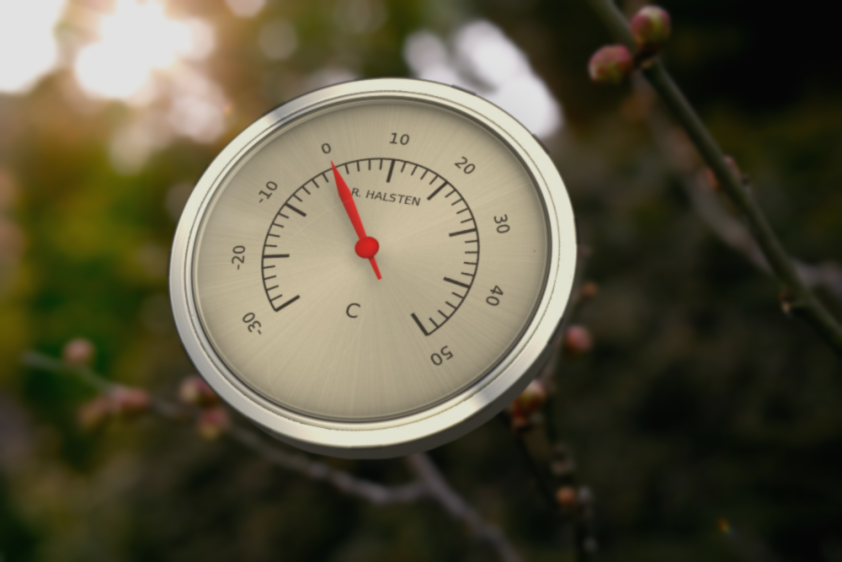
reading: °C 0
